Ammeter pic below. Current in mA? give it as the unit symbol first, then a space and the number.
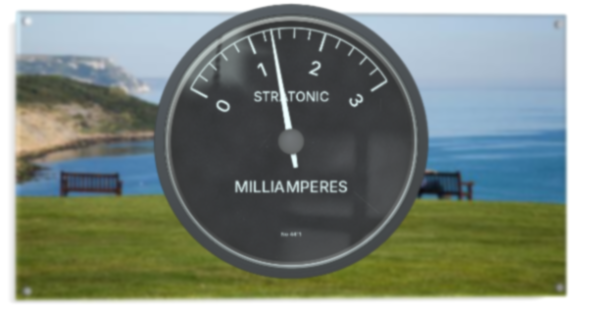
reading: mA 1.3
